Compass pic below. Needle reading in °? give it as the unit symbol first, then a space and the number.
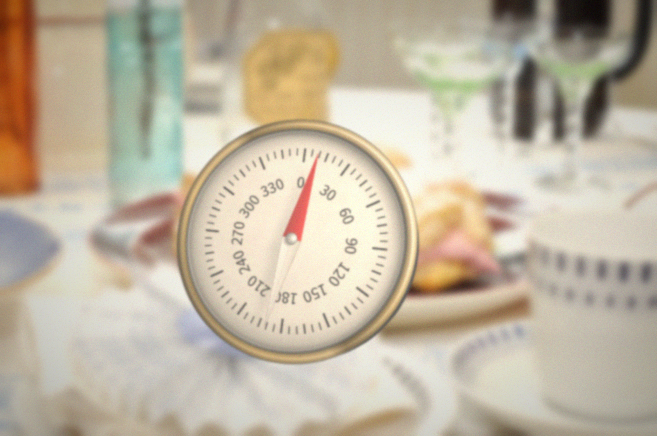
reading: ° 10
